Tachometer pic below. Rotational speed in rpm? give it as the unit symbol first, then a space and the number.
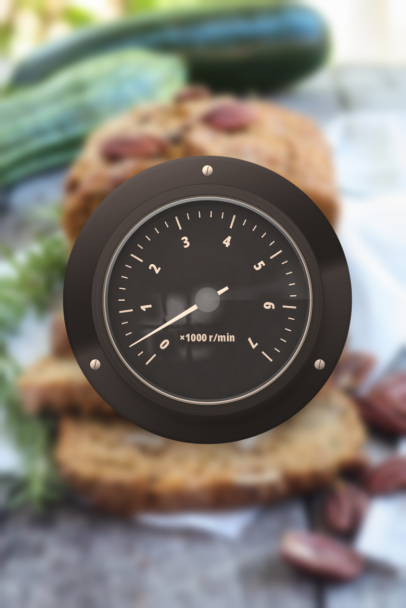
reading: rpm 400
